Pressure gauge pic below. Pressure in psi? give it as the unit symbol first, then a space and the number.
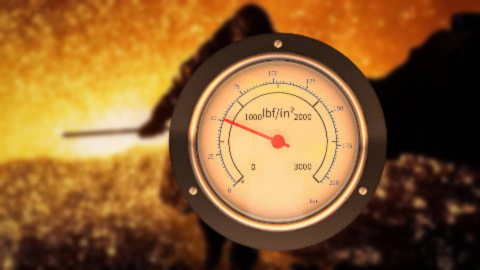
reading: psi 750
